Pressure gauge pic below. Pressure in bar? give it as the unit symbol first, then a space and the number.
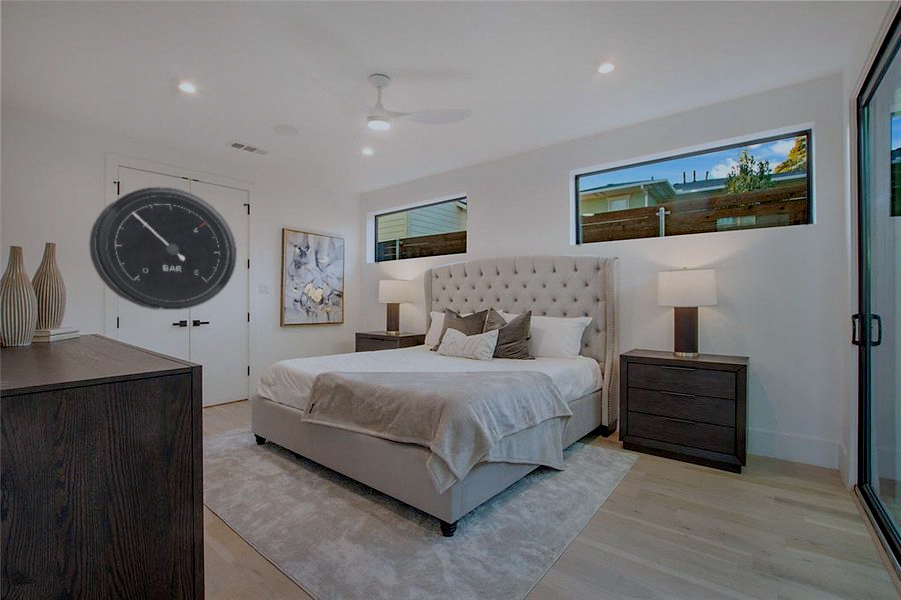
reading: bar 2
